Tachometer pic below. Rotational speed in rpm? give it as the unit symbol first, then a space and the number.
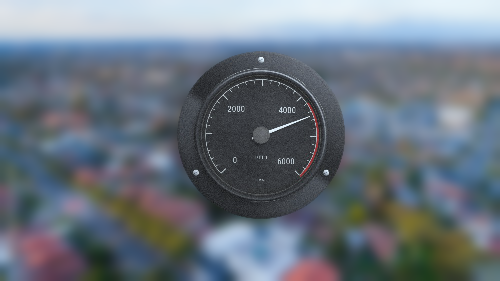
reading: rpm 4500
